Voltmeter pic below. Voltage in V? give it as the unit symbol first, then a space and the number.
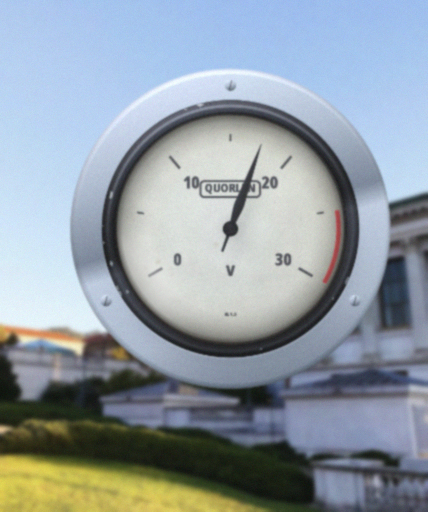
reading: V 17.5
